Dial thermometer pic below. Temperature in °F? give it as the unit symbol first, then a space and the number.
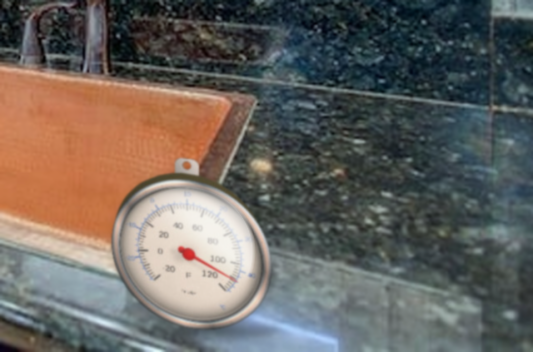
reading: °F 110
